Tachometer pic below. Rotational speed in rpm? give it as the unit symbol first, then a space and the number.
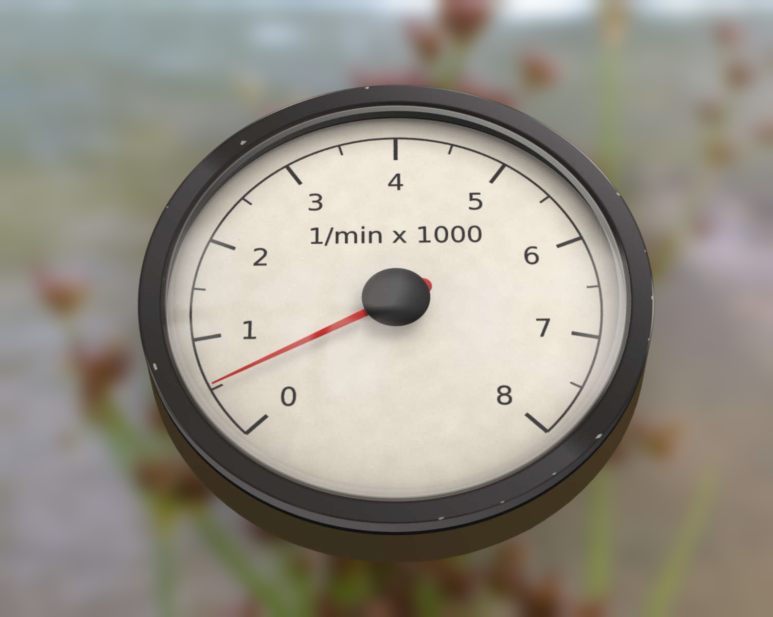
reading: rpm 500
